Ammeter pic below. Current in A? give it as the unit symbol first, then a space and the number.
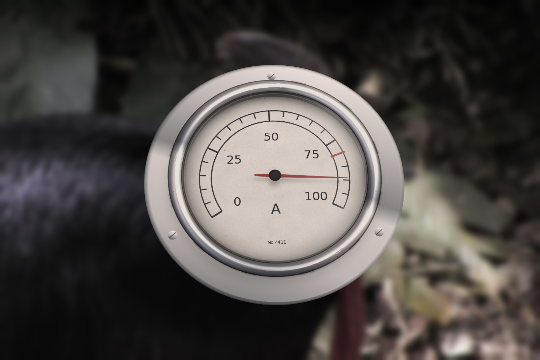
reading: A 90
